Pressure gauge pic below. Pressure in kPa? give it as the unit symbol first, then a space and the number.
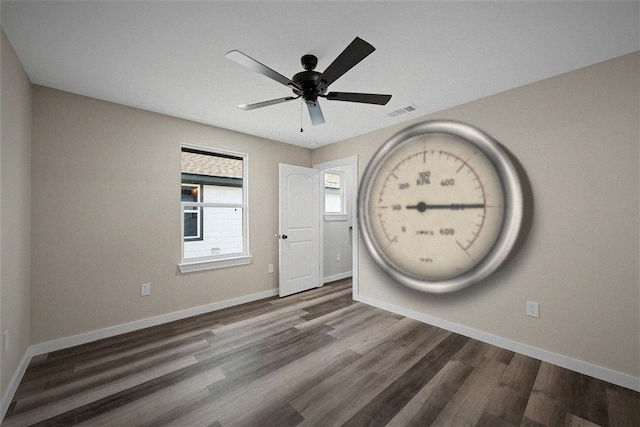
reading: kPa 500
